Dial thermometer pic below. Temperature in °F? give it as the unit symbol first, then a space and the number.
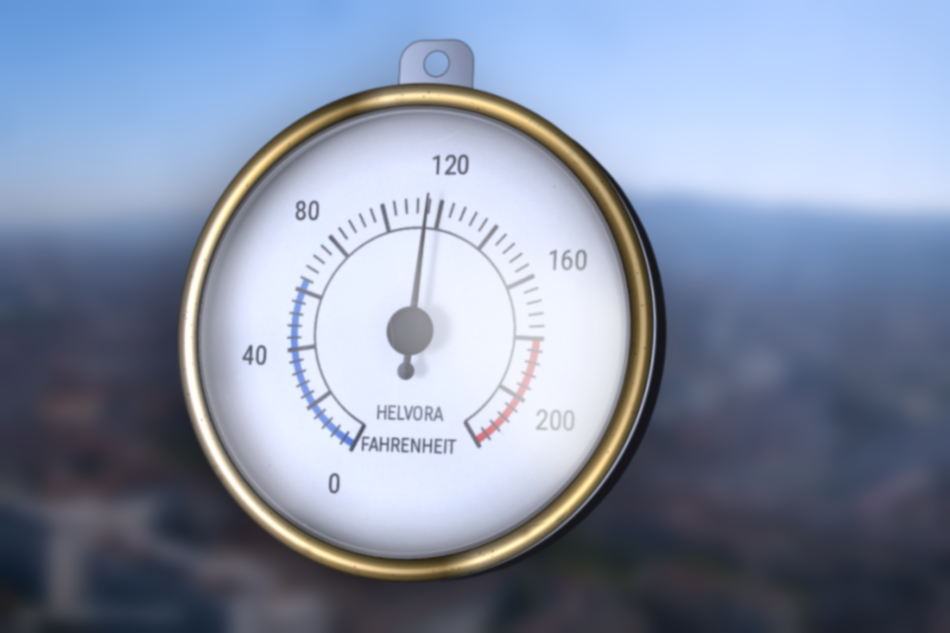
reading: °F 116
